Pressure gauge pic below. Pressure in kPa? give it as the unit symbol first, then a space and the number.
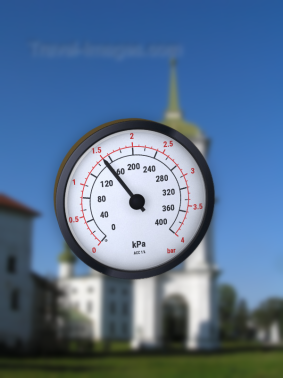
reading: kPa 150
